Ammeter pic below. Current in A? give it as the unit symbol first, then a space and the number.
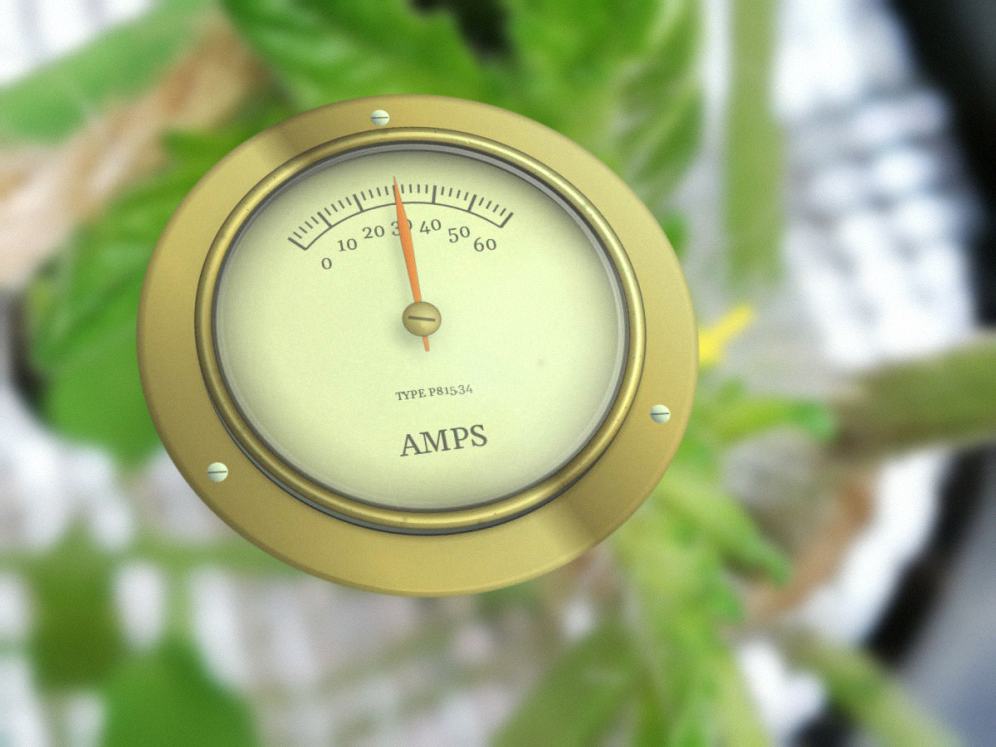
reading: A 30
